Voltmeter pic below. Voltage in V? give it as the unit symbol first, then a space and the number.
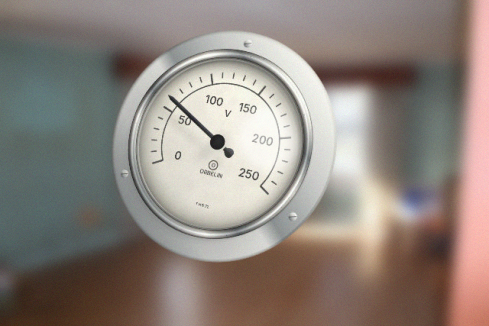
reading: V 60
